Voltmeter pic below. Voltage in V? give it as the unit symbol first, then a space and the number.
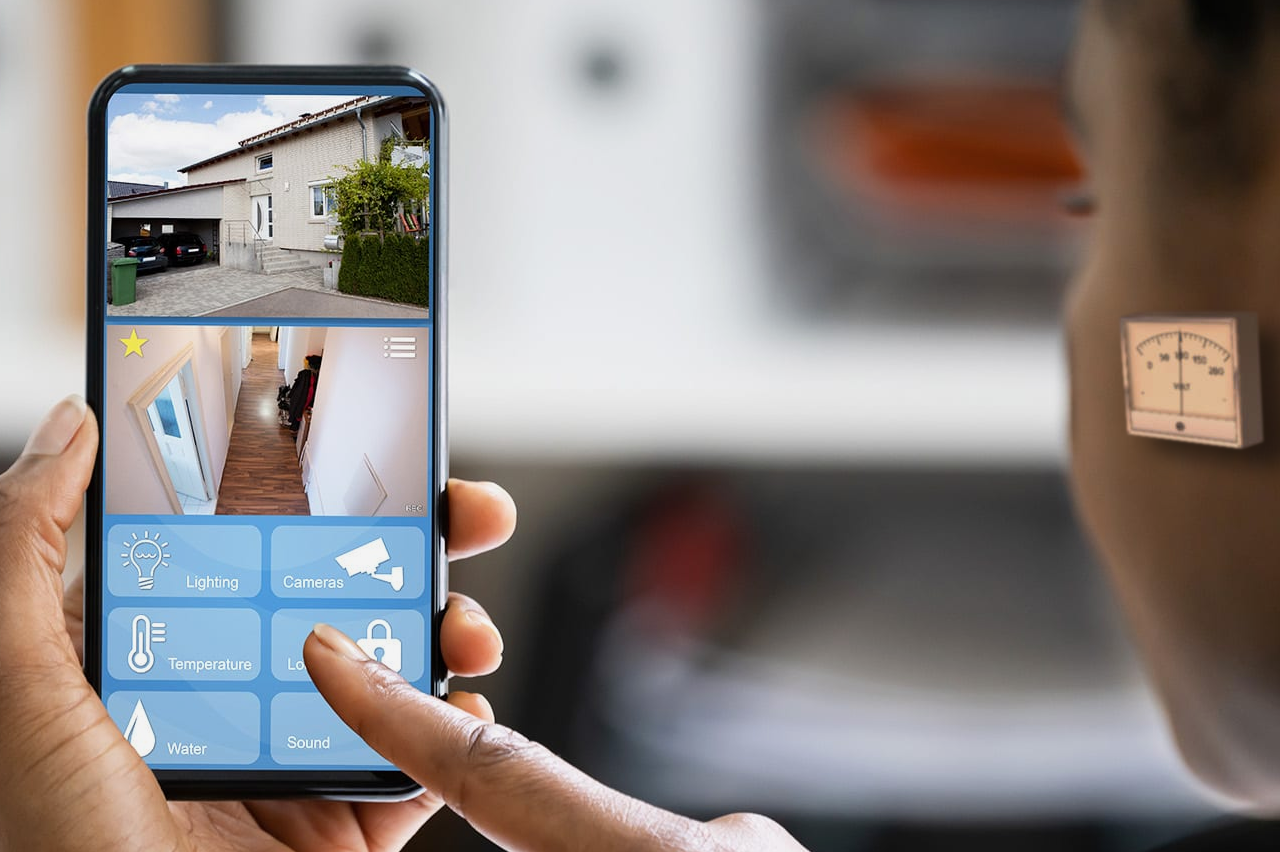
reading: V 100
